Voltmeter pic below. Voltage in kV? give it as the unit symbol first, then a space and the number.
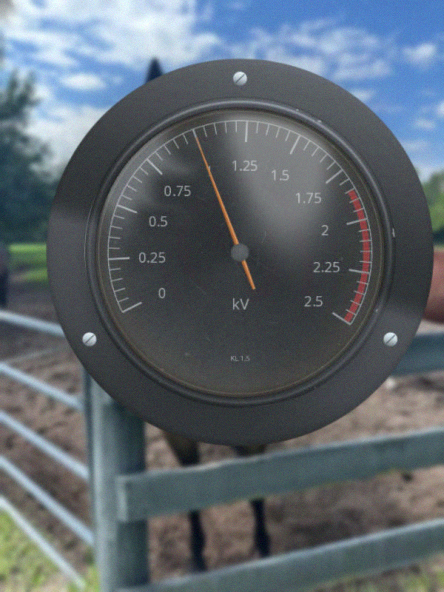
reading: kV 1
